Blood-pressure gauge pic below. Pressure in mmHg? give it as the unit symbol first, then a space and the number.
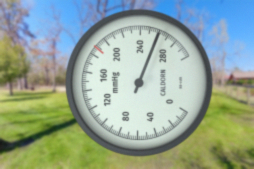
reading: mmHg 260
